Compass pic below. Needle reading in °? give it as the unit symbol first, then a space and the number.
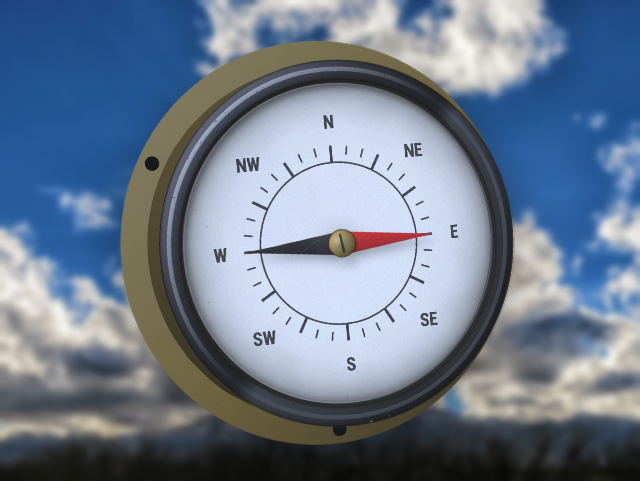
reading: ° 90
